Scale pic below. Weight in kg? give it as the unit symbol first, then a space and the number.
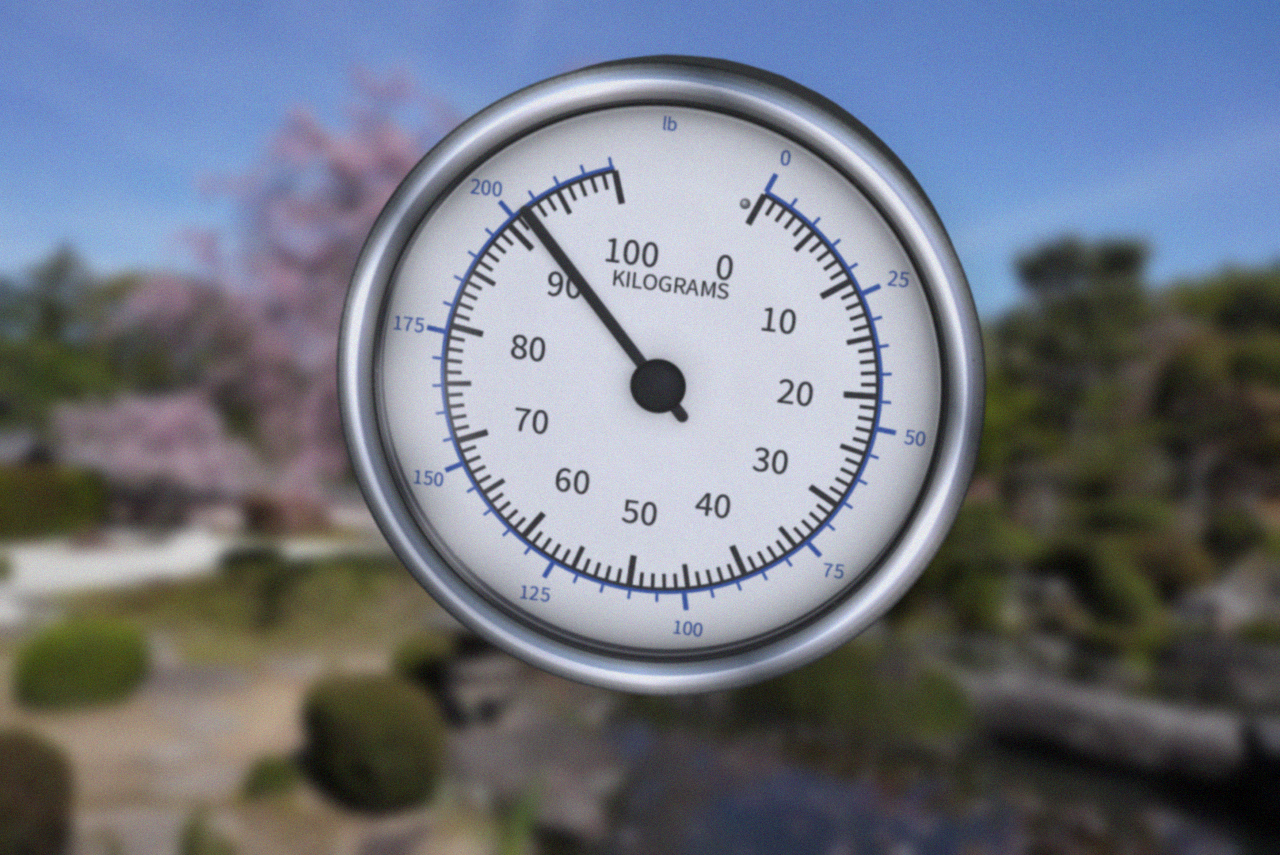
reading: kg 92
